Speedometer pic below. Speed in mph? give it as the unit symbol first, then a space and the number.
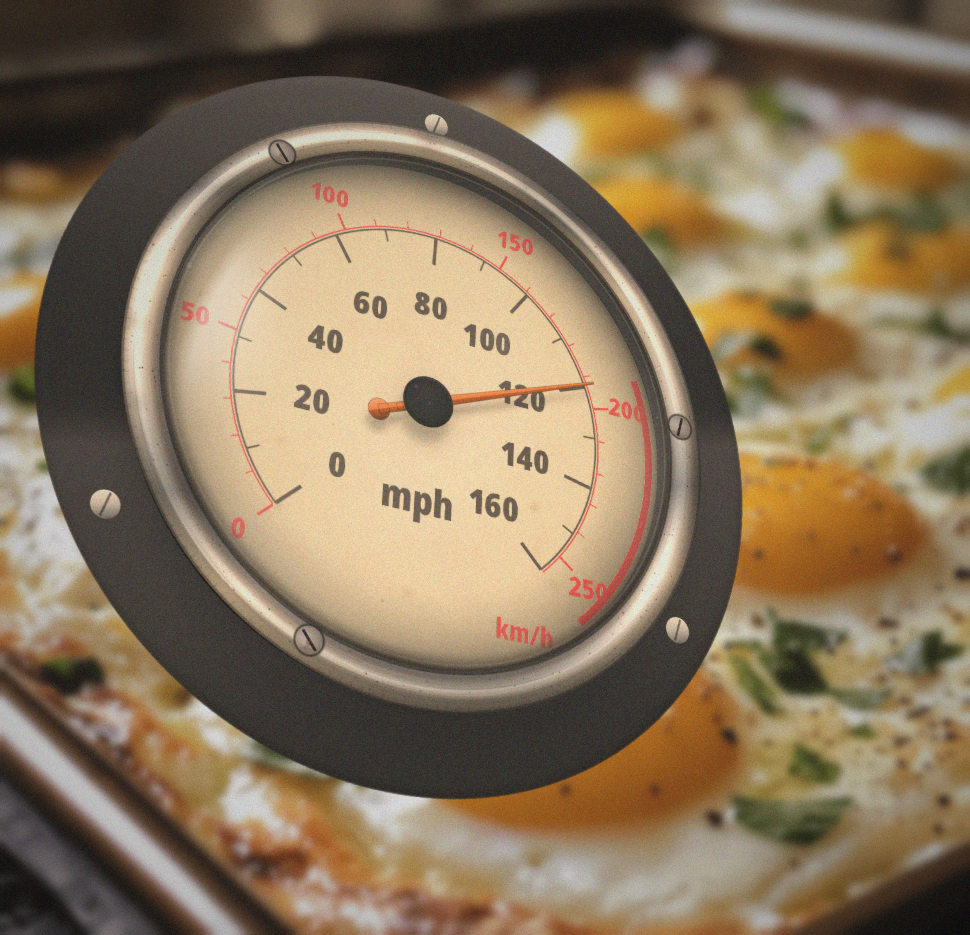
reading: mph 120
